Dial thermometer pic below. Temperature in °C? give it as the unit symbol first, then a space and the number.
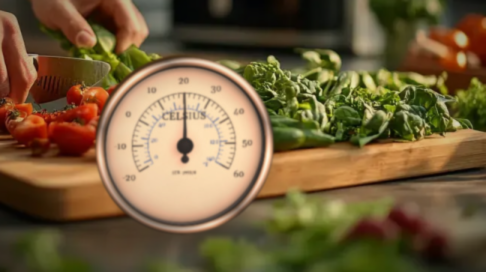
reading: °C 20
